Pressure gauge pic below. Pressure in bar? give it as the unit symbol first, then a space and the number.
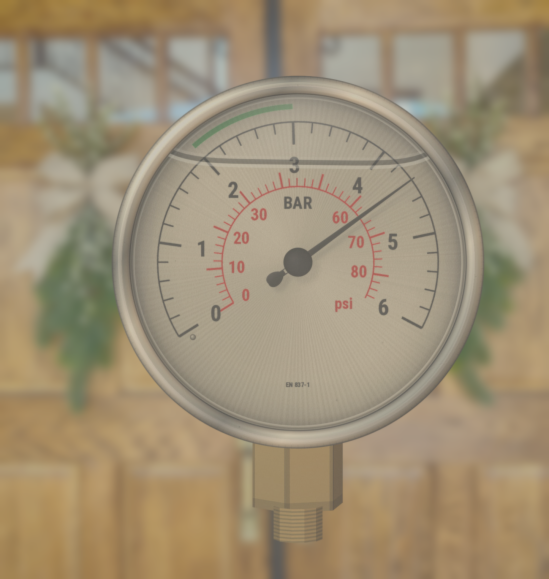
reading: bar 4.4
